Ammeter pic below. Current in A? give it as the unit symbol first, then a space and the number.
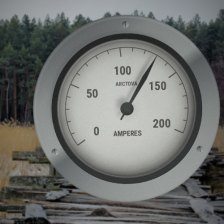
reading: A 130
